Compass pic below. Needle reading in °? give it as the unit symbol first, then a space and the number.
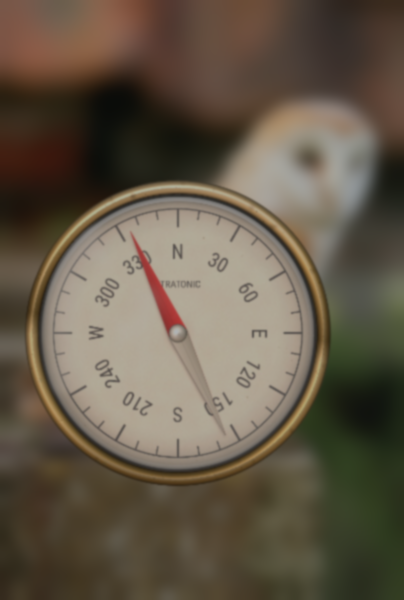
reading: ° 335
